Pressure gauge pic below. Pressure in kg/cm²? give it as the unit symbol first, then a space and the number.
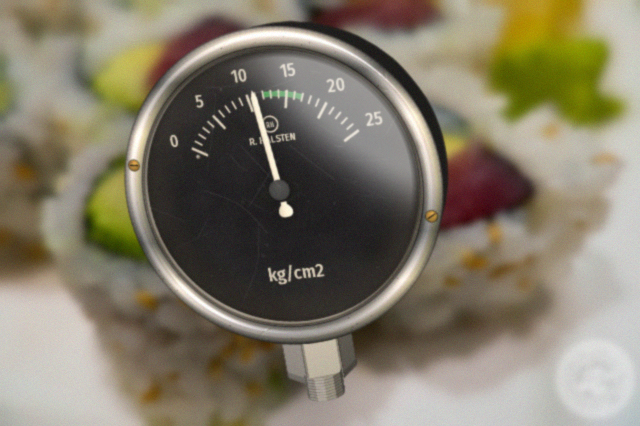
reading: kg/cm² 11
